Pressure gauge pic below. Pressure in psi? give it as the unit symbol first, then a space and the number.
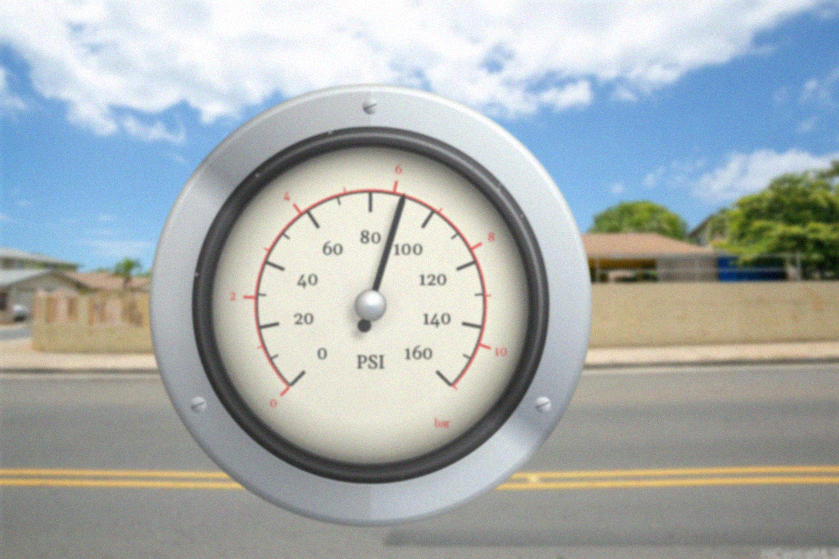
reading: psi 90
